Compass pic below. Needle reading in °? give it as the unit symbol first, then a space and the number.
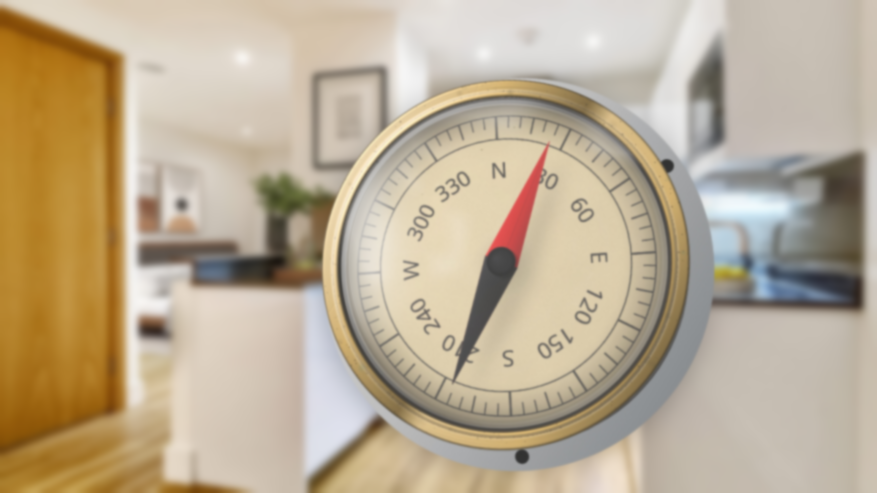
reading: ° 25
